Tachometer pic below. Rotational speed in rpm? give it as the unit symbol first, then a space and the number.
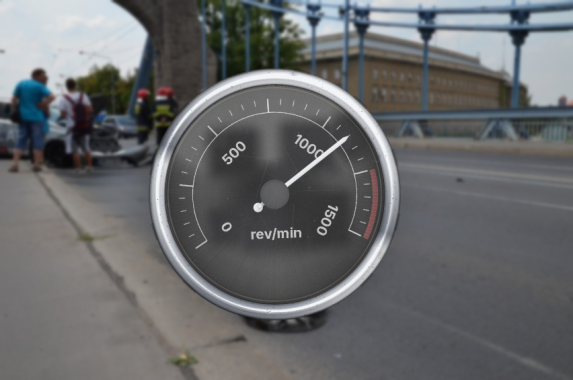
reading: rpm 1100
